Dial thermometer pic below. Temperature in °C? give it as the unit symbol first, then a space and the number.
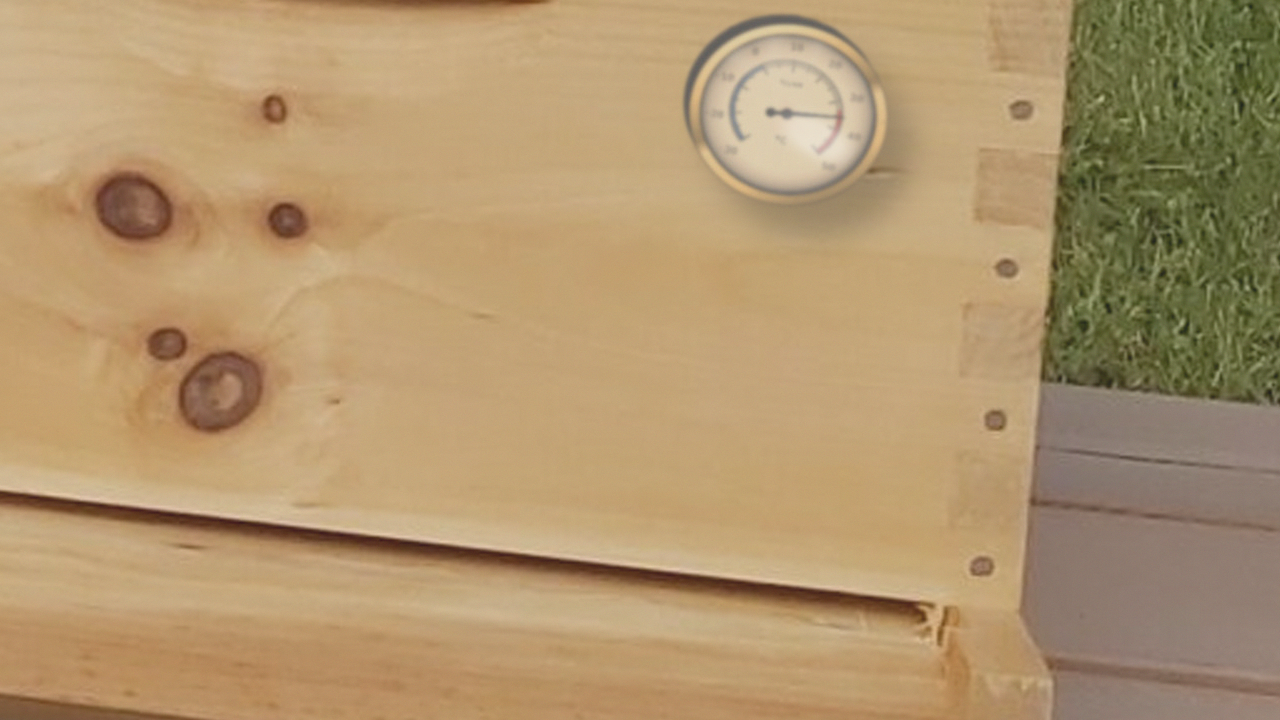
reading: °C 35
